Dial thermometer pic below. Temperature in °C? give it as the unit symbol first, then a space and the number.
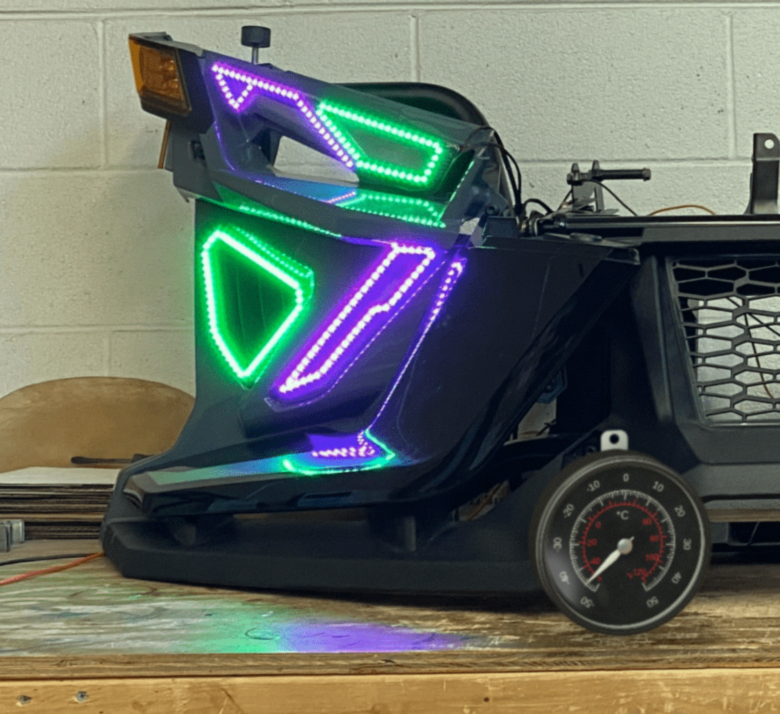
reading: °C -45
